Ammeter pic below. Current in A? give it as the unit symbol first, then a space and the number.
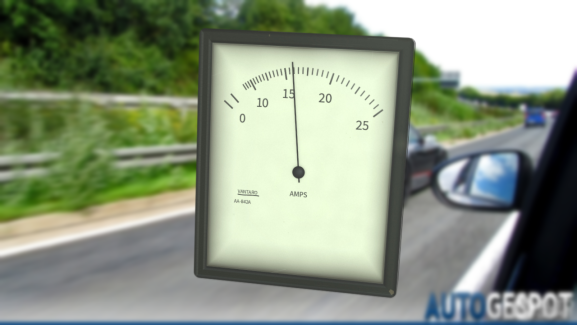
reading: A 16
